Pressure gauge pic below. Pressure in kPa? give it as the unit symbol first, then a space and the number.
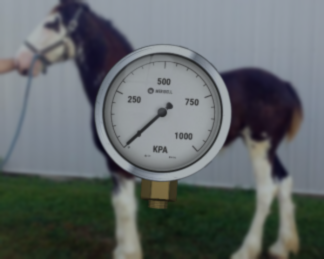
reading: kPa 0
